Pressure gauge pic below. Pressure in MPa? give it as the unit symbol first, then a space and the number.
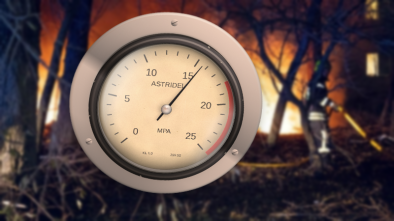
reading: MPa 15.5
